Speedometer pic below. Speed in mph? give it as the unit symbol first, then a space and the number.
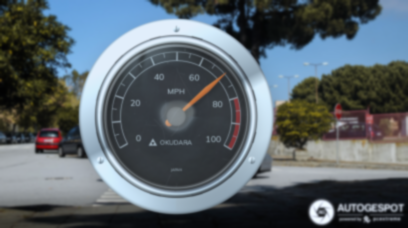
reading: mph 70
